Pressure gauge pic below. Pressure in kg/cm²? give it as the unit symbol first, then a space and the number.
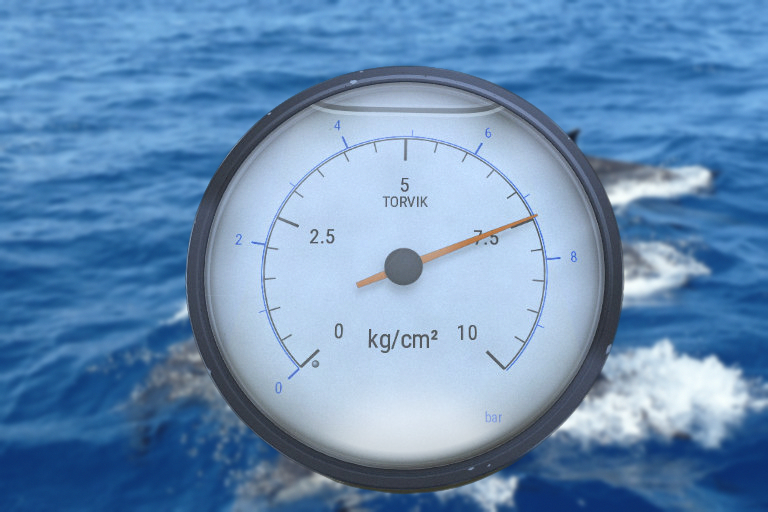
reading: kg/cm² 7.5
